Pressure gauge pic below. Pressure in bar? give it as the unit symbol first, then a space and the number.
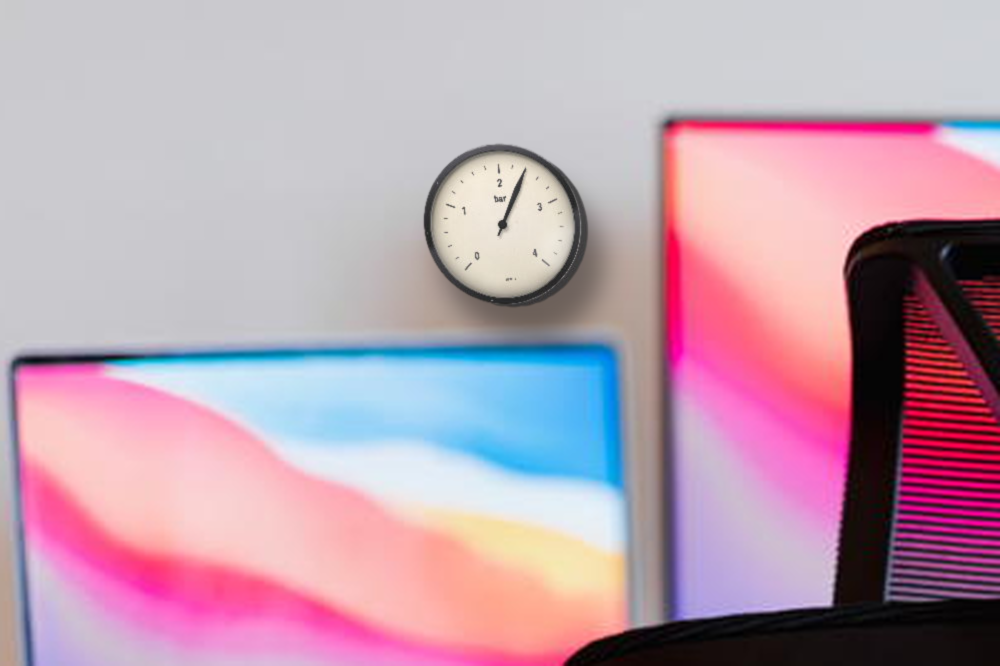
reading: bar 2.4
